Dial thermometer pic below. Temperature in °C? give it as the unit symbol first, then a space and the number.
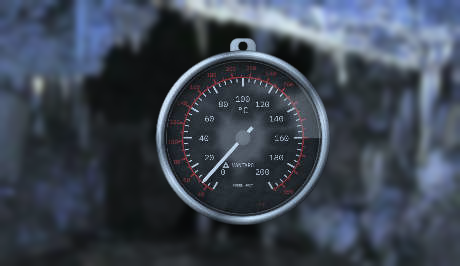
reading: °C 8
